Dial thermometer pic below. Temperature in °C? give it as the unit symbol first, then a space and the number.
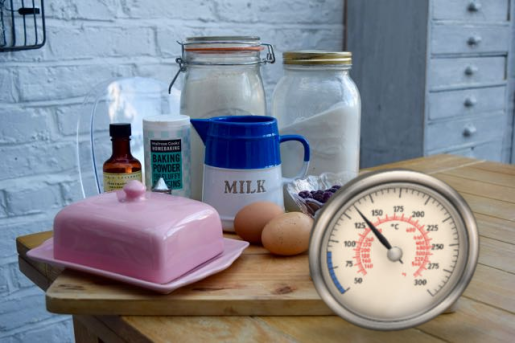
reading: °C 135
